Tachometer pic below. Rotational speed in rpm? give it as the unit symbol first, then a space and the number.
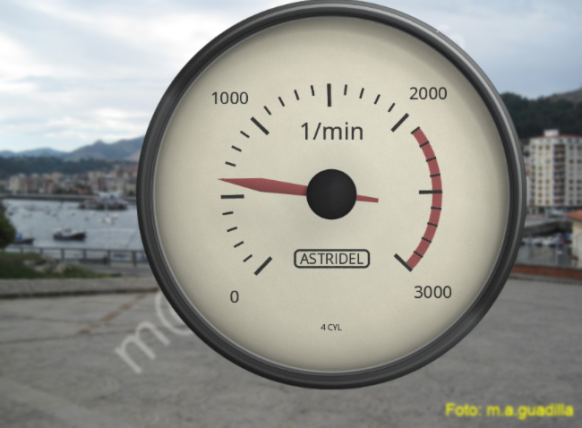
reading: rpm 600
